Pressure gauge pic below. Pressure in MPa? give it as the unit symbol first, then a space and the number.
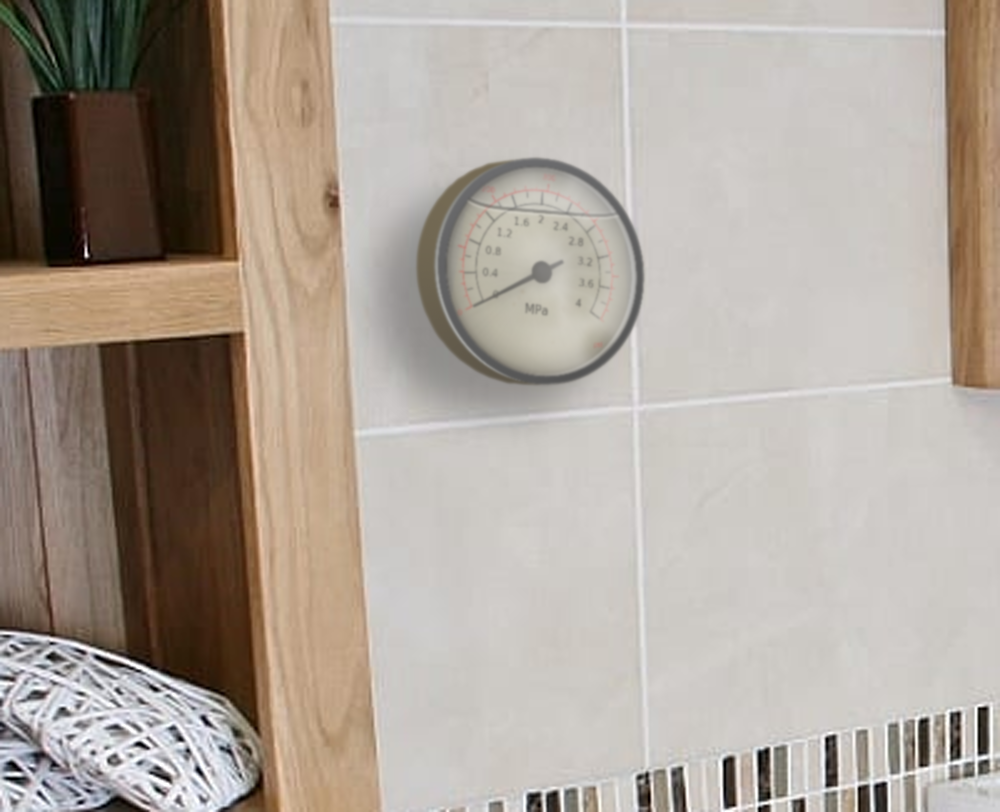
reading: MPa 0
